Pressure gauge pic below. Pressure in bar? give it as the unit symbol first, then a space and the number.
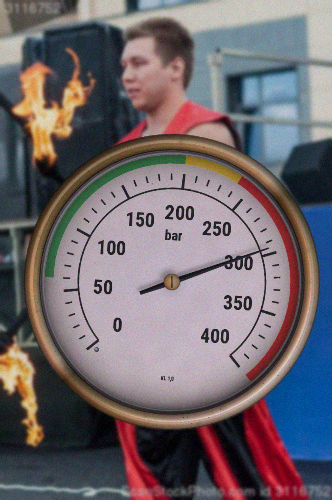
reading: bar 295
